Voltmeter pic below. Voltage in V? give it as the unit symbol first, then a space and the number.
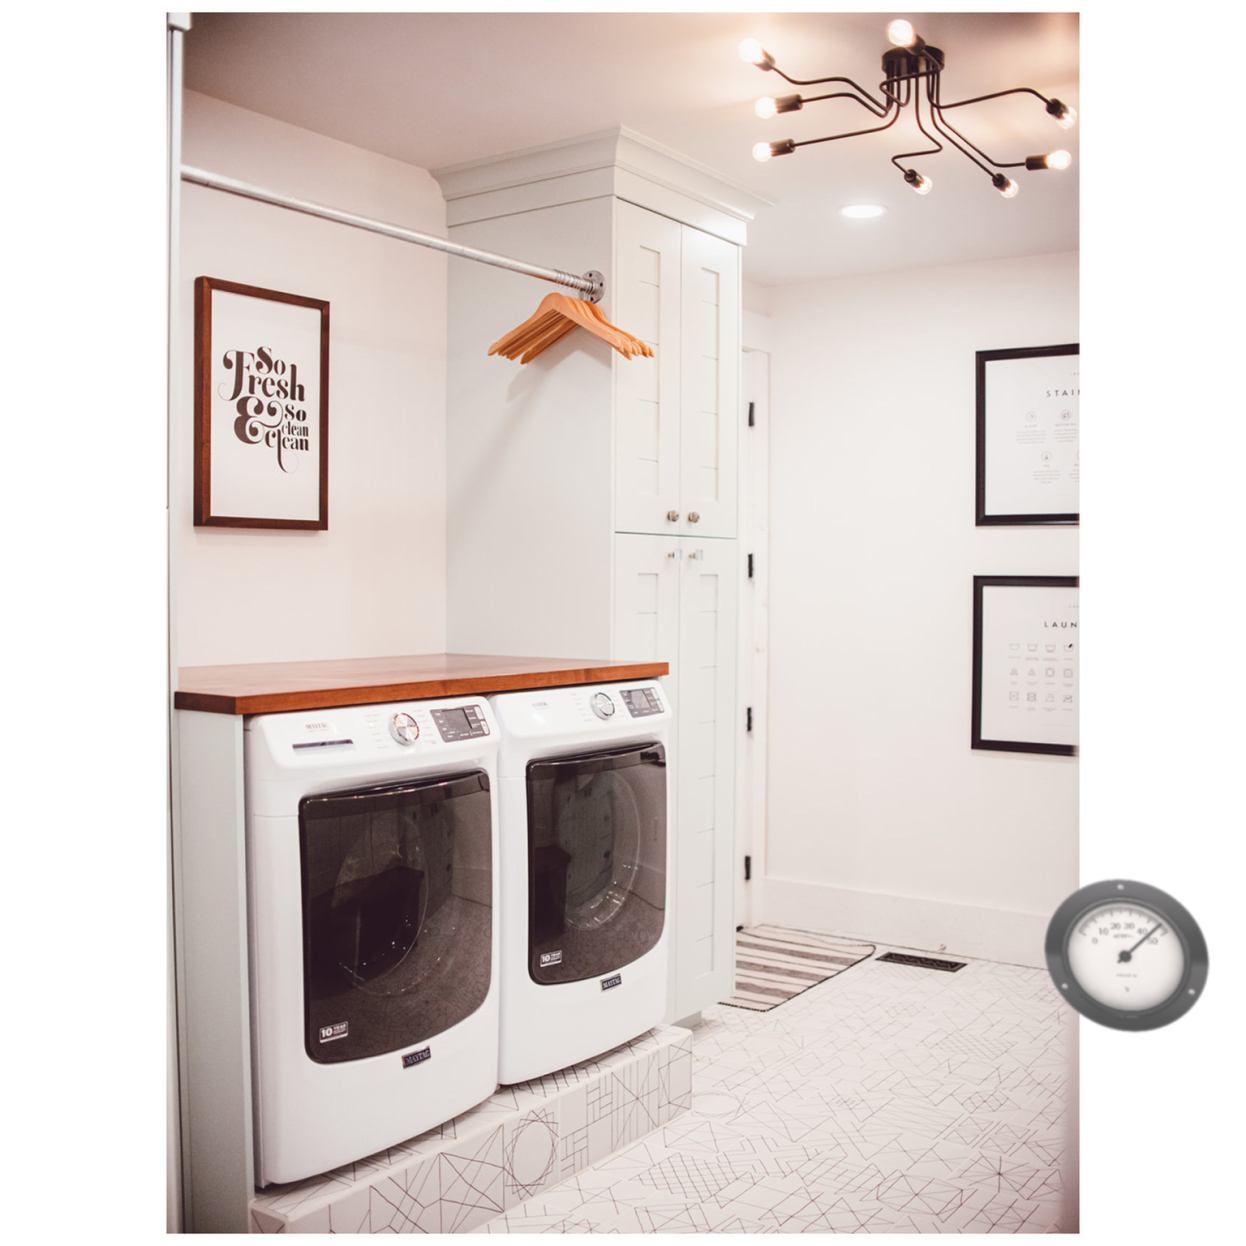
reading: V 45
